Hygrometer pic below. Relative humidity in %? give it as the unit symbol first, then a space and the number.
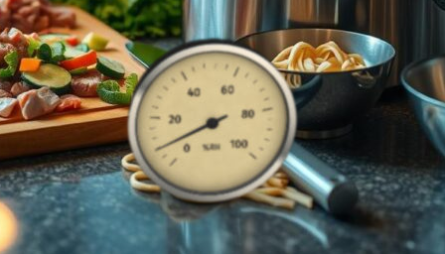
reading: % 8
